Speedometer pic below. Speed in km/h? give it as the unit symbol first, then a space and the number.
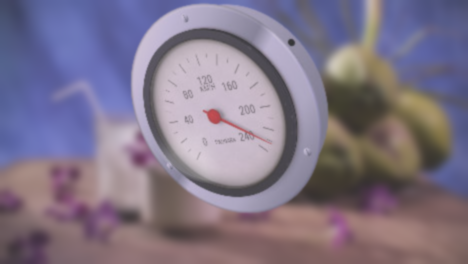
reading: km/h 230
